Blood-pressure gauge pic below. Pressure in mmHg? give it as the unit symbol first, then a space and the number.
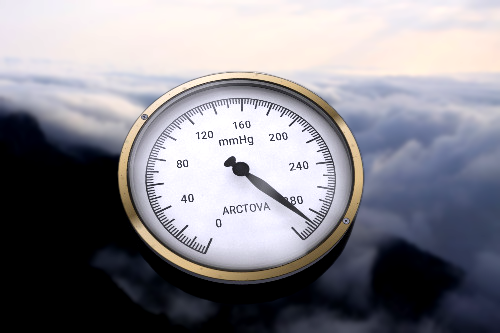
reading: mmHg 290
